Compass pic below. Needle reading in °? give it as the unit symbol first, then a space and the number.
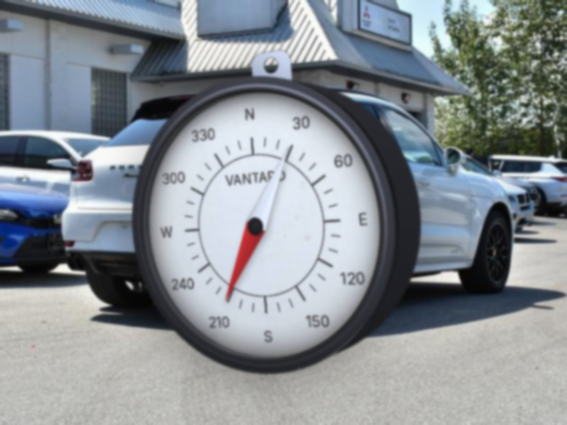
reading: ° 210
